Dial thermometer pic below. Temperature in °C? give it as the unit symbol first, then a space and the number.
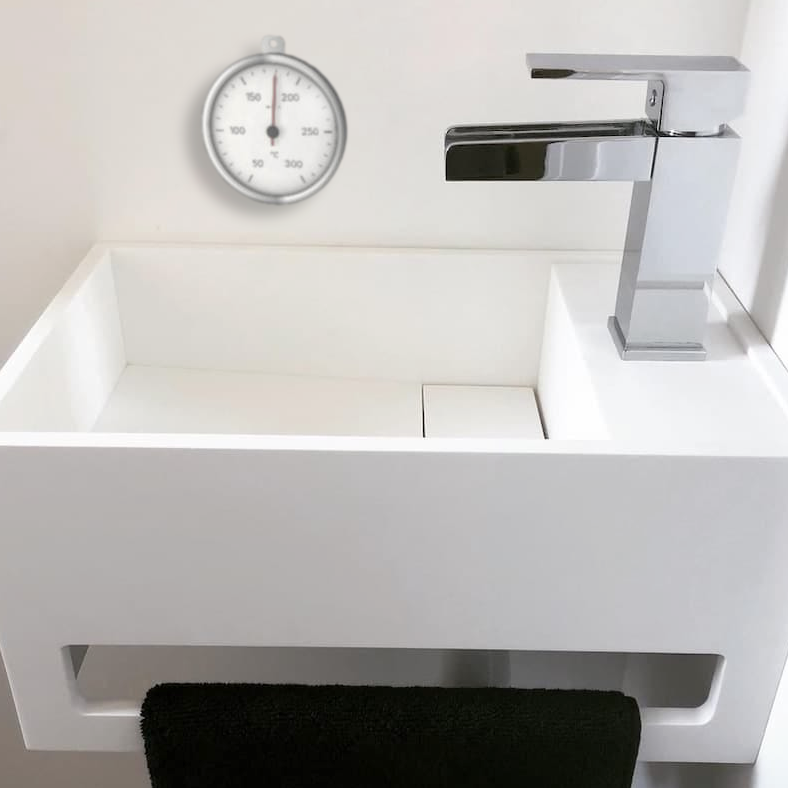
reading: °C 180
